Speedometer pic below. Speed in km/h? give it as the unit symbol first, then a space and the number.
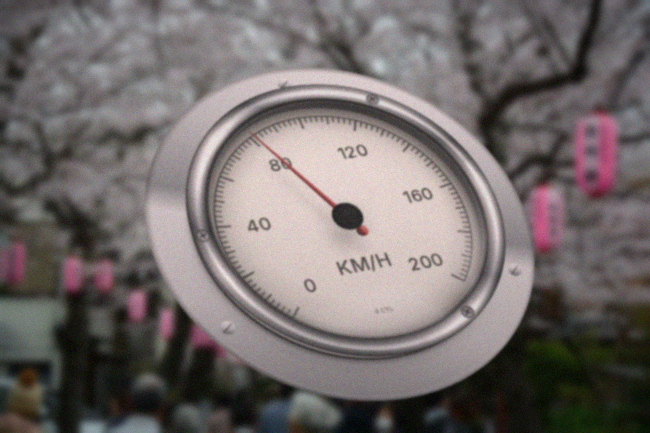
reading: km/h 80
